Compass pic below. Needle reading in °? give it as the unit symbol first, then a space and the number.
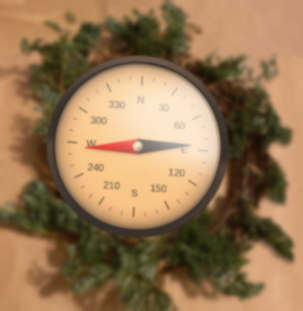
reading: ° 265
